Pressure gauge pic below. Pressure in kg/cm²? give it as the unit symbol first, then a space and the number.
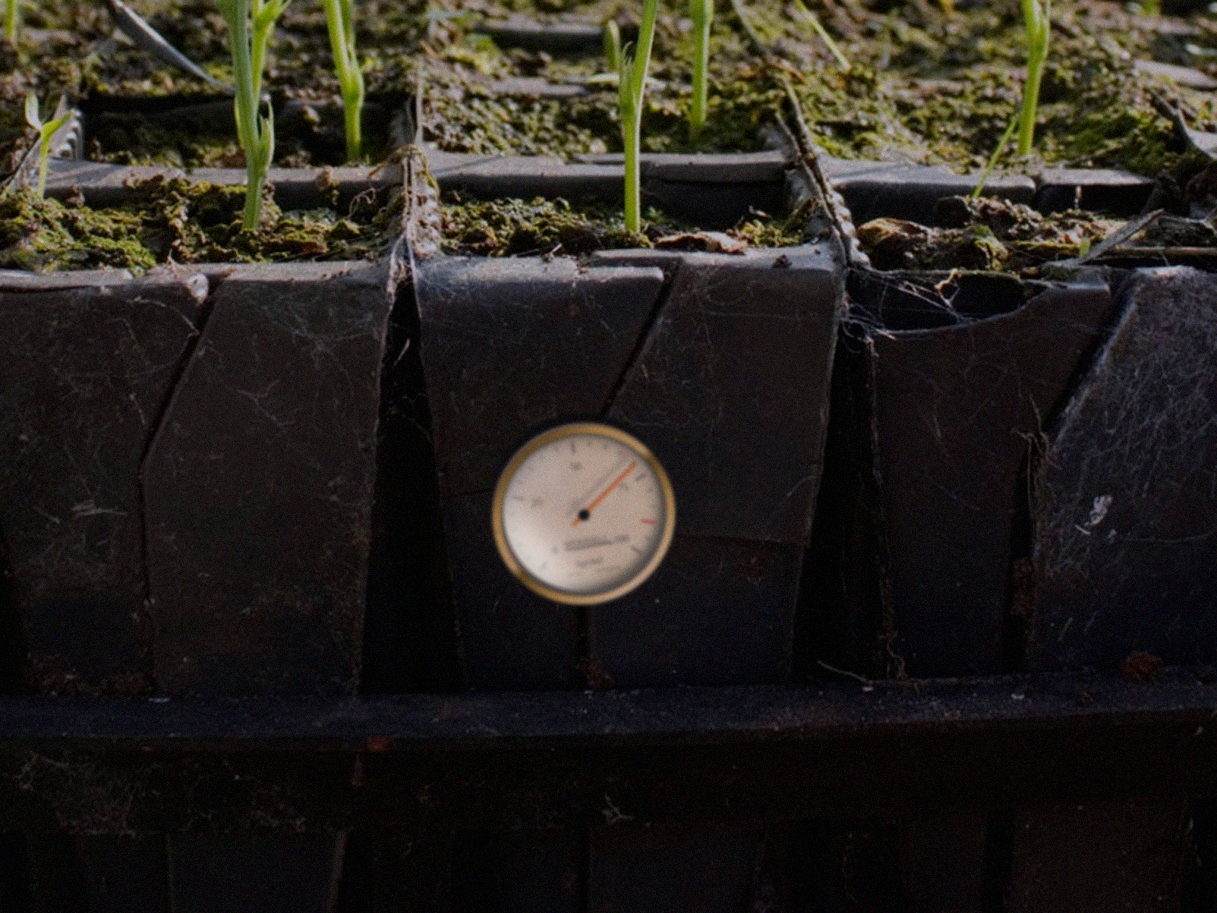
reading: kg/cm² 70
